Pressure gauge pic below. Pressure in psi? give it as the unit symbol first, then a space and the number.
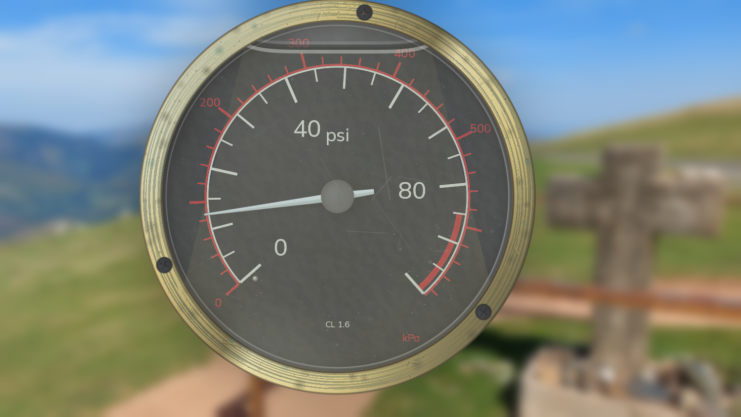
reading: psi 12.5
